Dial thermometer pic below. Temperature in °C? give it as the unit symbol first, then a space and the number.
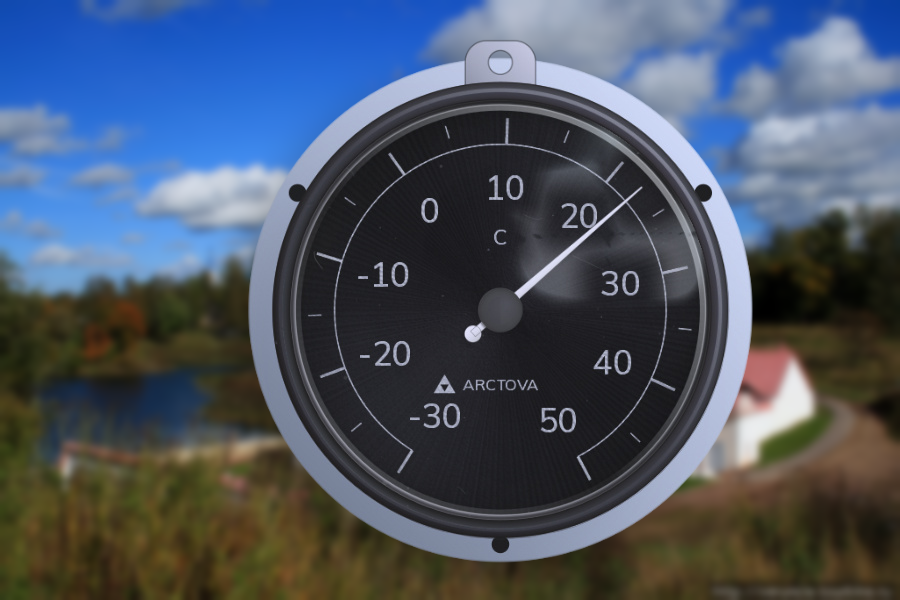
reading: °C 22.5
